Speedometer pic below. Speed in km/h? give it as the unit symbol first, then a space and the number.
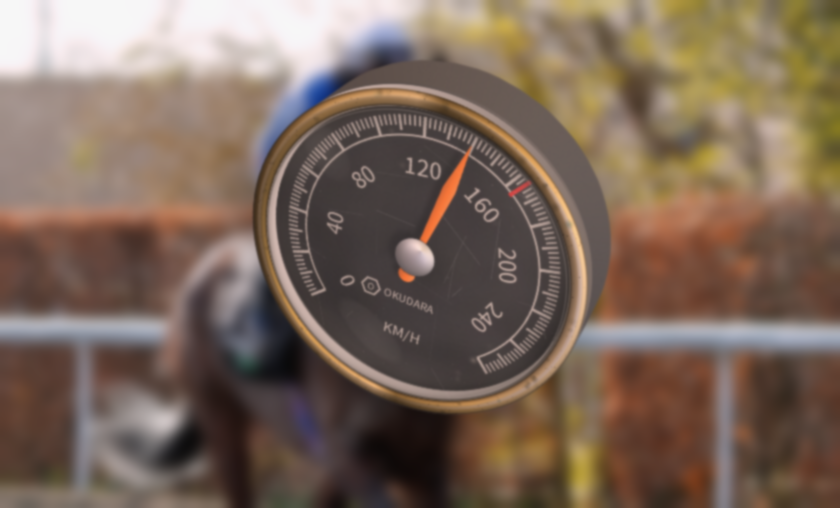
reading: km/h 140
